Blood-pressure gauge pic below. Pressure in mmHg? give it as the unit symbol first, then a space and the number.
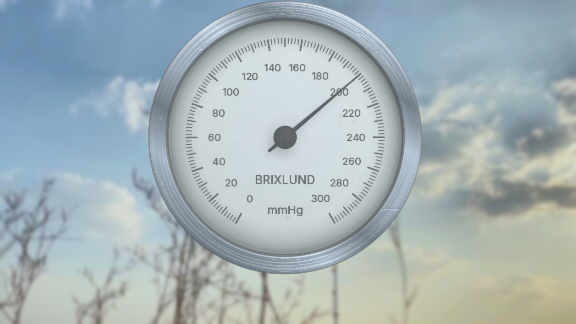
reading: mmHg 200
